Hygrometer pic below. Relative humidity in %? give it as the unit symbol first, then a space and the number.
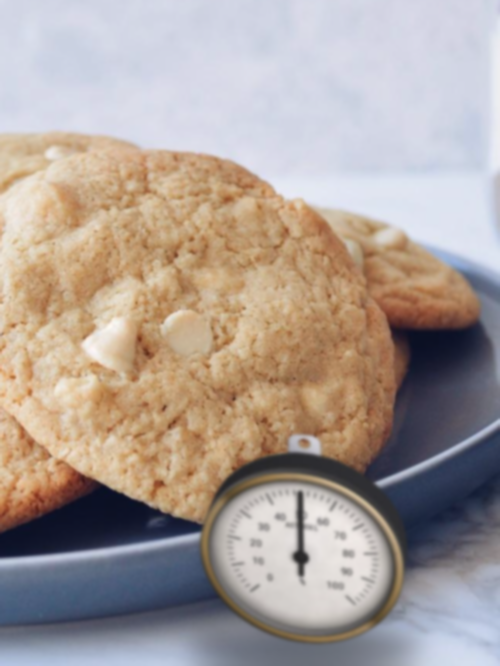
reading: % 50
